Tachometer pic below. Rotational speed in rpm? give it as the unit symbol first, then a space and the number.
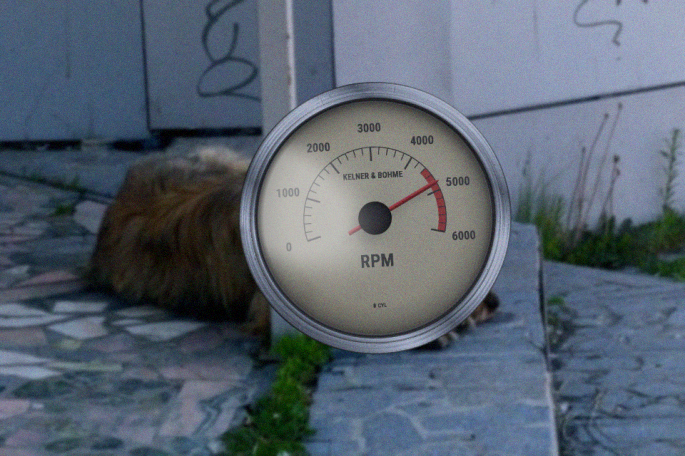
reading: rpm 4800
